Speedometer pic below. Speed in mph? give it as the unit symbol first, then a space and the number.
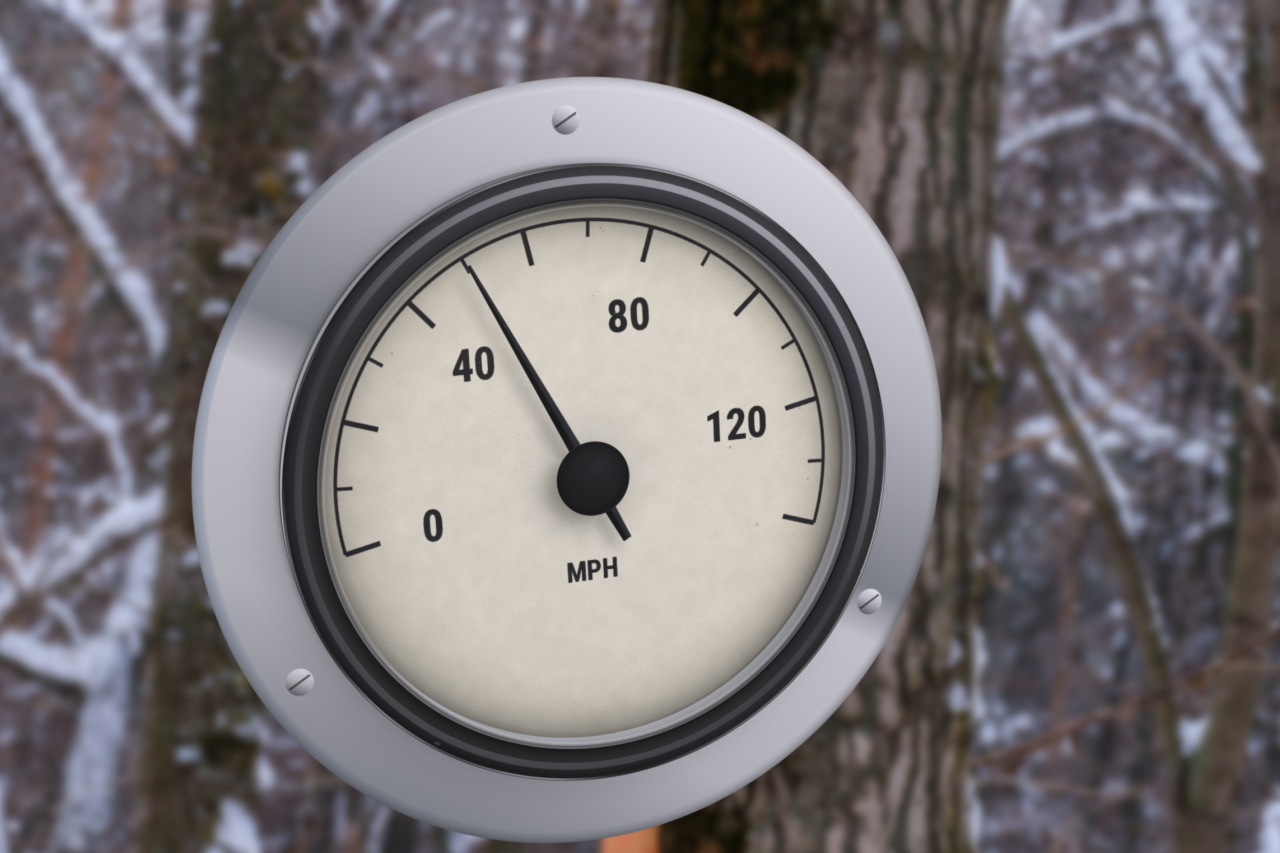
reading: mph 50
